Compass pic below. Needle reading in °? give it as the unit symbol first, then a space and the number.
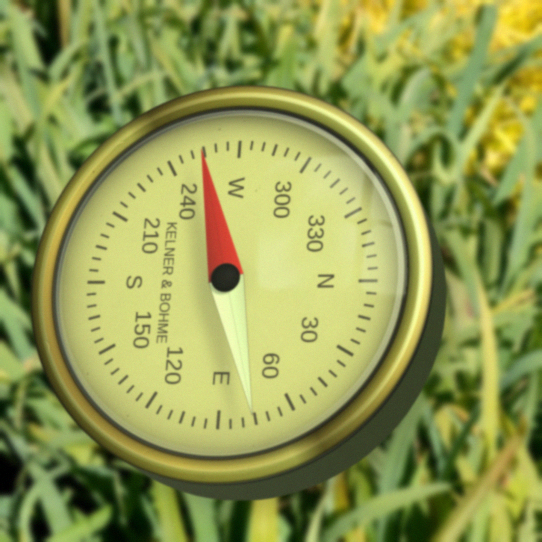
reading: ° 255
